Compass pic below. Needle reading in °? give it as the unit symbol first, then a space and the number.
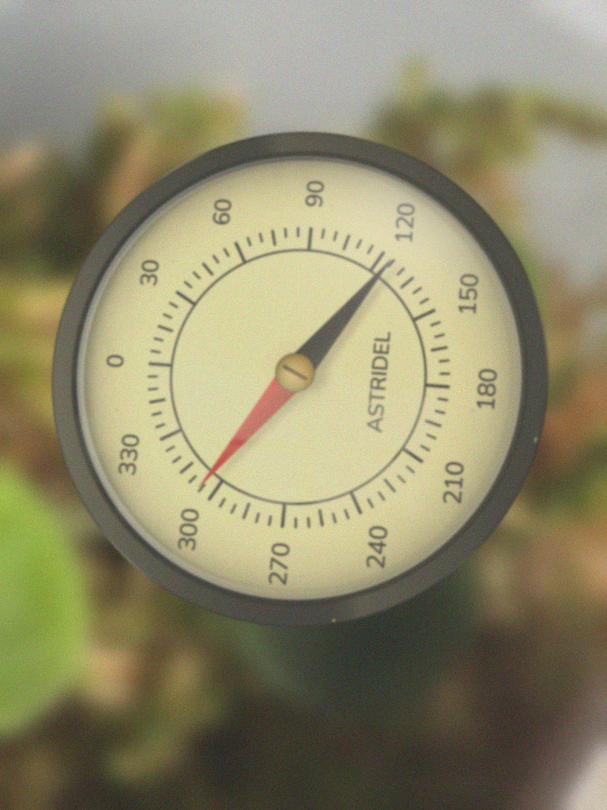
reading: ° 305
